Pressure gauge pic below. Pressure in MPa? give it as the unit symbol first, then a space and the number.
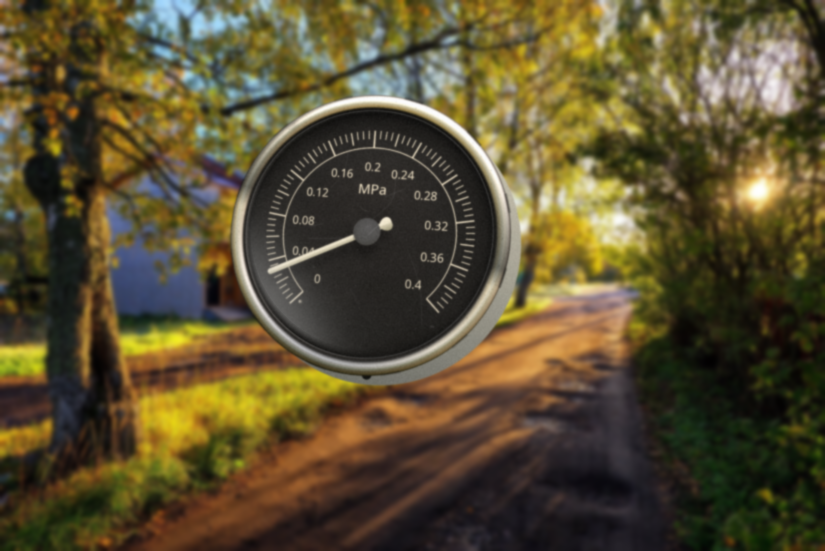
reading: MPa 0.03
